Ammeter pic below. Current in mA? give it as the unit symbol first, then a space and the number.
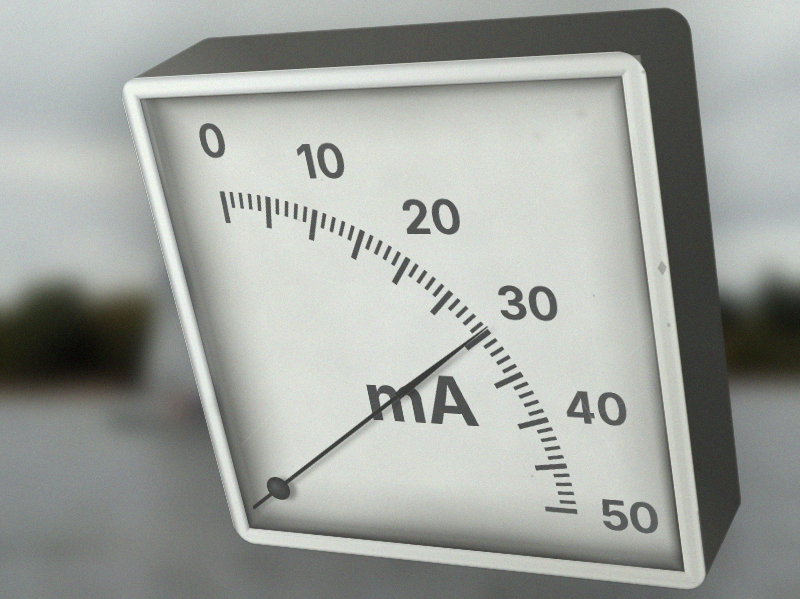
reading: mA 29.5
